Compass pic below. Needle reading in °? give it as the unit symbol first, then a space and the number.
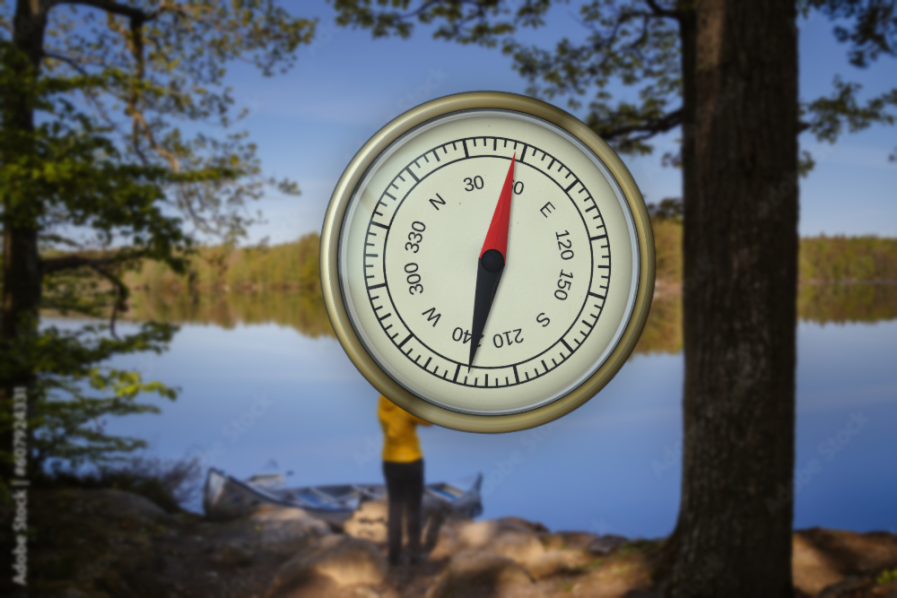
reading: ° 55
